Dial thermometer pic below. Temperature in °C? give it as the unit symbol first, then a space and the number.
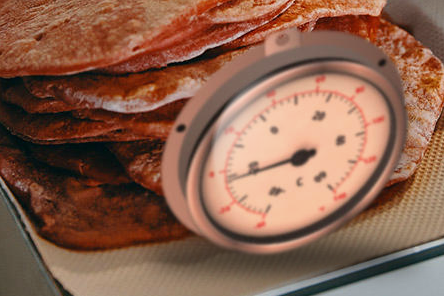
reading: °C -20
